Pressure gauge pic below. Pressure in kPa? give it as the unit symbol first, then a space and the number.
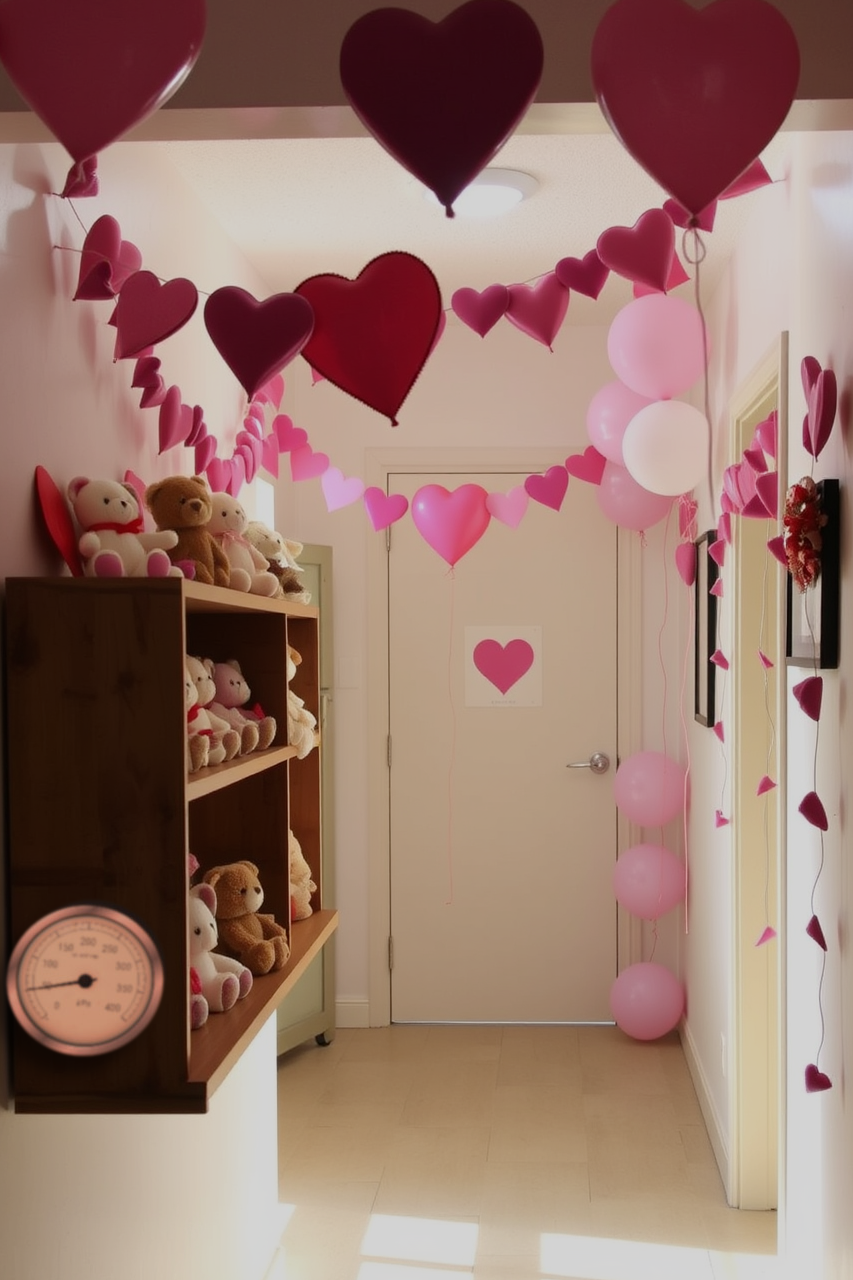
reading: kPa 50
